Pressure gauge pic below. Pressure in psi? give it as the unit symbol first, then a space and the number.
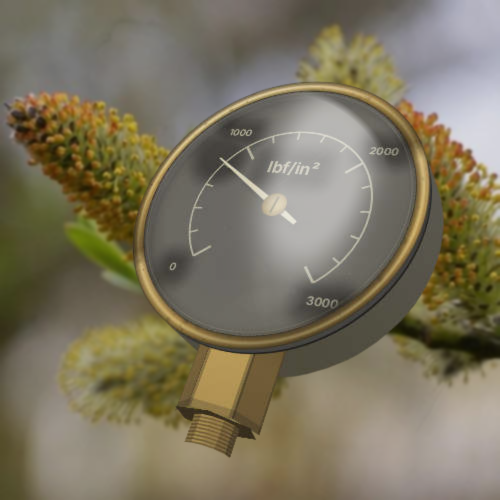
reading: psi 800
